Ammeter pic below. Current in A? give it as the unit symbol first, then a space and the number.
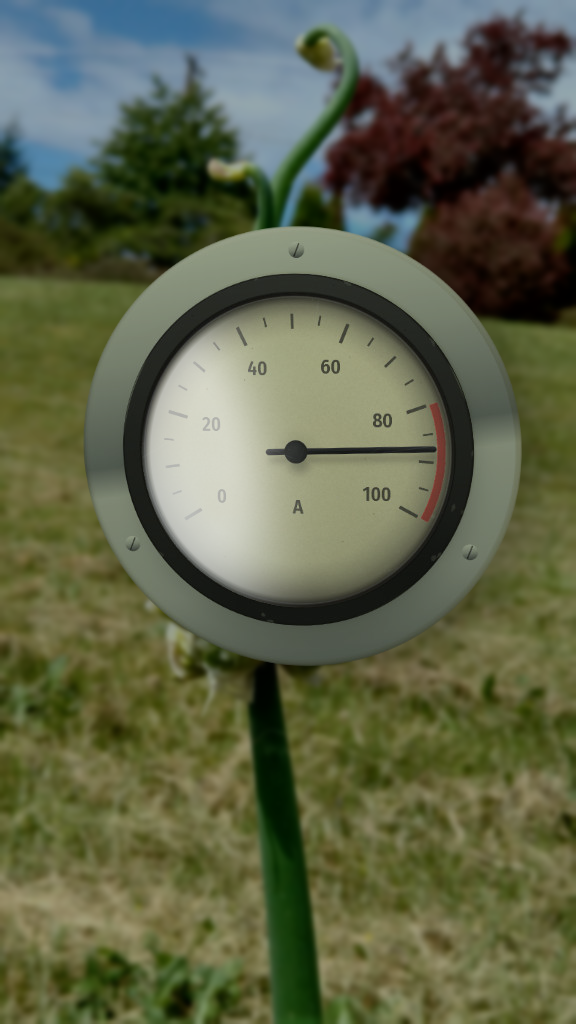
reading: A 87.5
